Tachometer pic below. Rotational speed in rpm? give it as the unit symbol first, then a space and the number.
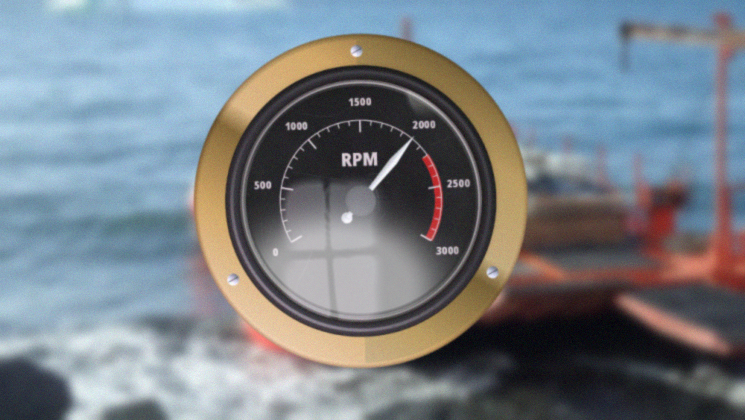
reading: rpm 2000
